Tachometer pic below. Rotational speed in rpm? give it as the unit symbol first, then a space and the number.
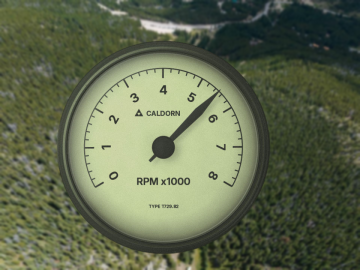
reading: rpm 5500
